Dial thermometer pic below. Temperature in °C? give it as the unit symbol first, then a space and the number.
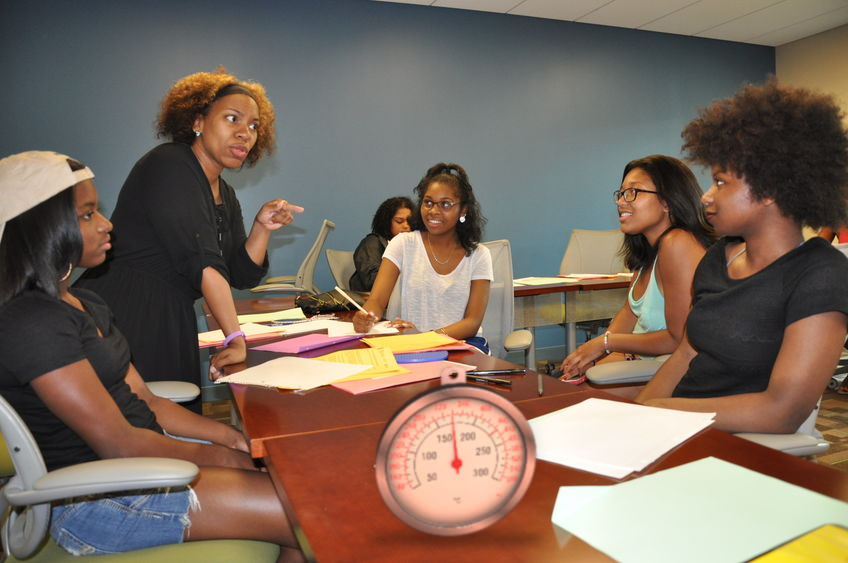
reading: °C 170
